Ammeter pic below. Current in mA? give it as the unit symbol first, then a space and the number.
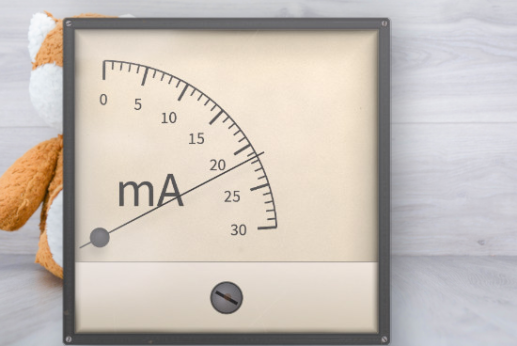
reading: mA 21.5
